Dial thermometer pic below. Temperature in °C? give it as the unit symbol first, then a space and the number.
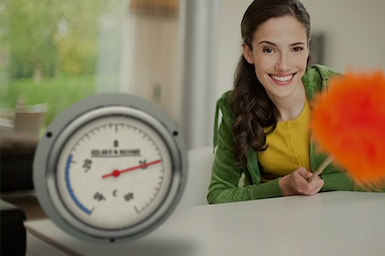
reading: °C 20
